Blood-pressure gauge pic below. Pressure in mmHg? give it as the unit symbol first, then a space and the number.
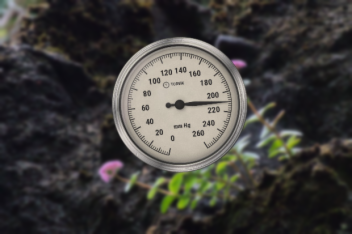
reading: mmHg 210
